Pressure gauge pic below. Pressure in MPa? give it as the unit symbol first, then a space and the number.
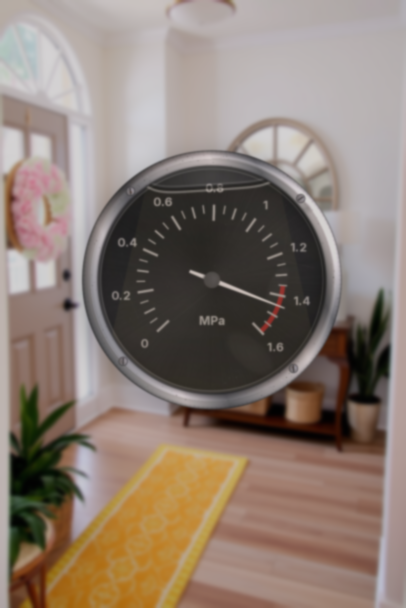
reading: MPa 1.45
